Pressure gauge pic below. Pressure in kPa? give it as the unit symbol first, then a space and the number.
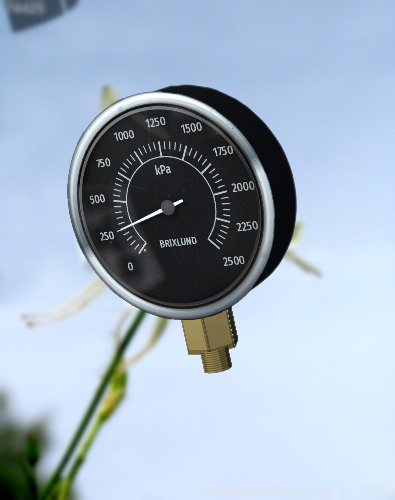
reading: kPa 250
